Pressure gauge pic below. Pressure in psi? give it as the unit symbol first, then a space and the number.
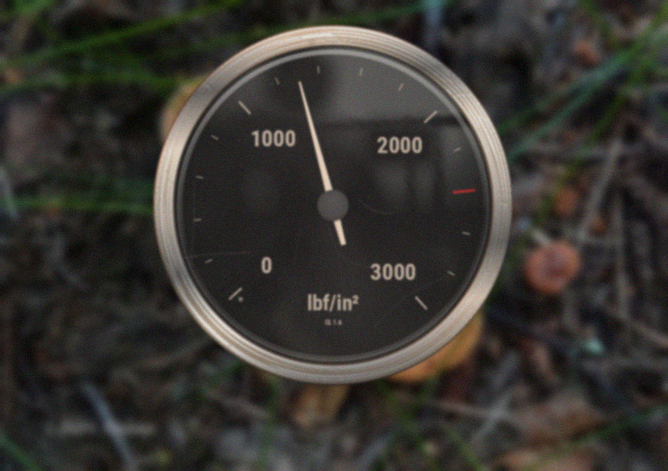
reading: psi 1300
